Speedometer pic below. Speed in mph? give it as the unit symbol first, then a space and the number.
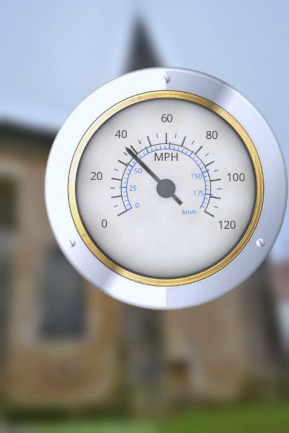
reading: mph 37.5
